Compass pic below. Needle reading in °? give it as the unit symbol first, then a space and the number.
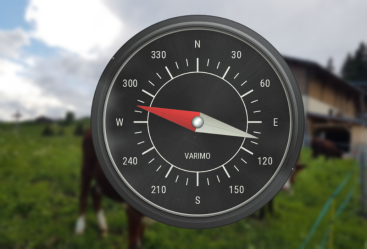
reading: ° 285
